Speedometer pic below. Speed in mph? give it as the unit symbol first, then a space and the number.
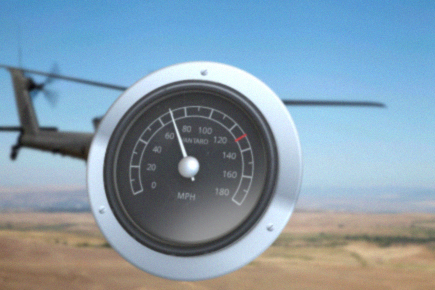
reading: mph 70
